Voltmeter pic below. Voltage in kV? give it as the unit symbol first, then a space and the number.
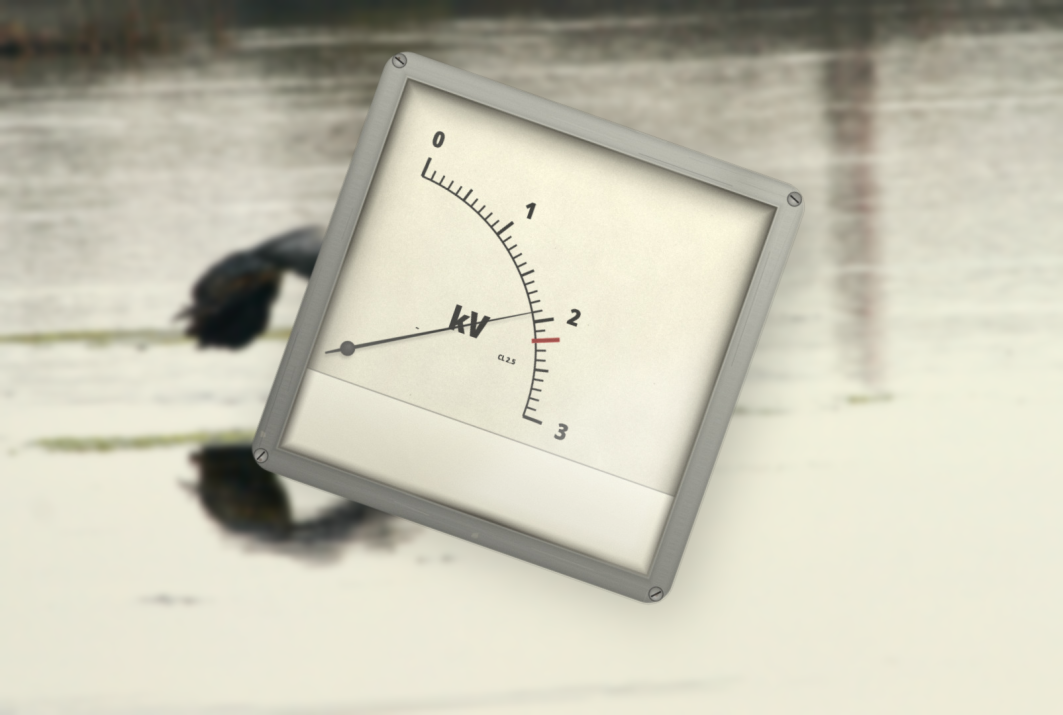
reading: kV 1.9
